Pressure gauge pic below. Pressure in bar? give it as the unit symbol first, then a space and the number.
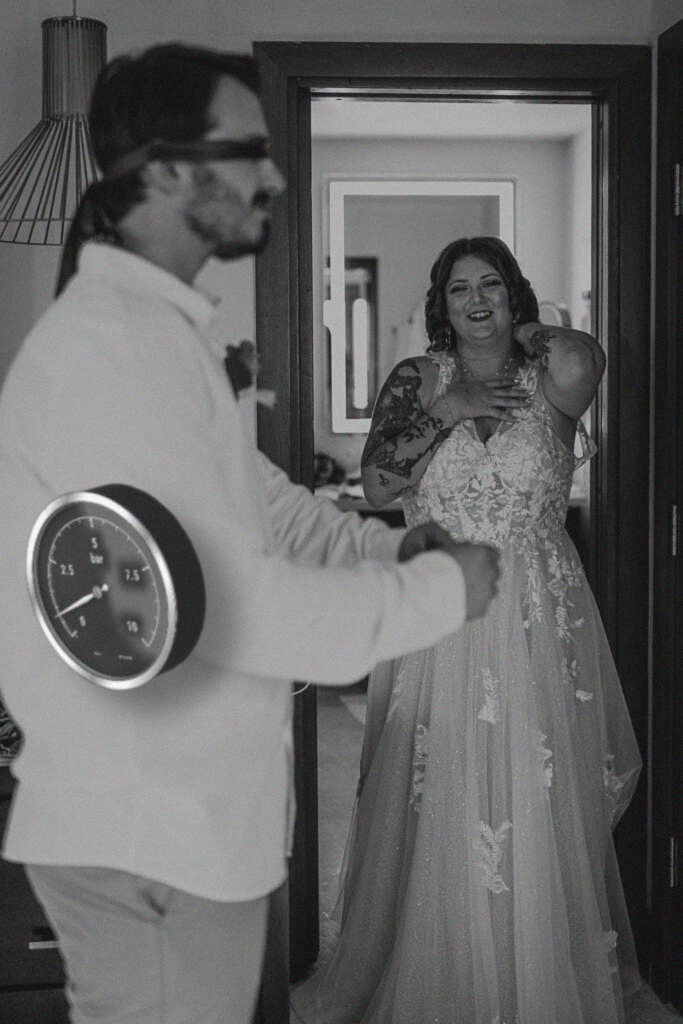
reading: bar 0.75
